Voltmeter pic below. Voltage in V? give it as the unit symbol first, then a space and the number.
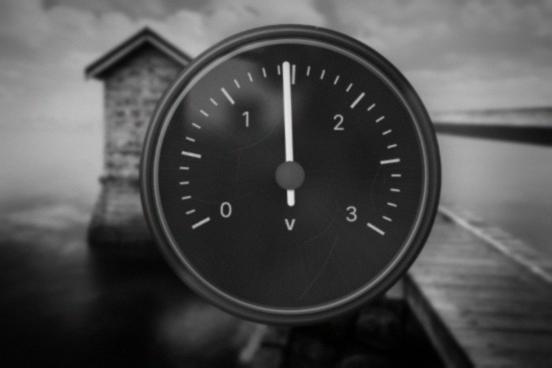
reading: V 1.45
